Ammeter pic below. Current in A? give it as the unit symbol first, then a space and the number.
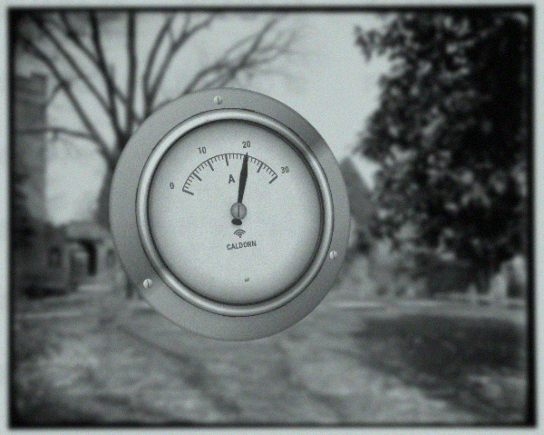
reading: A 20
